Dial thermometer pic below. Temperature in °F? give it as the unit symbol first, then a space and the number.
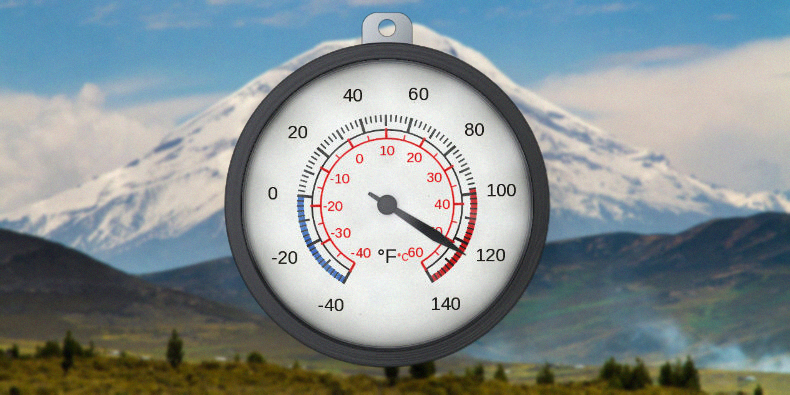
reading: °F 124
